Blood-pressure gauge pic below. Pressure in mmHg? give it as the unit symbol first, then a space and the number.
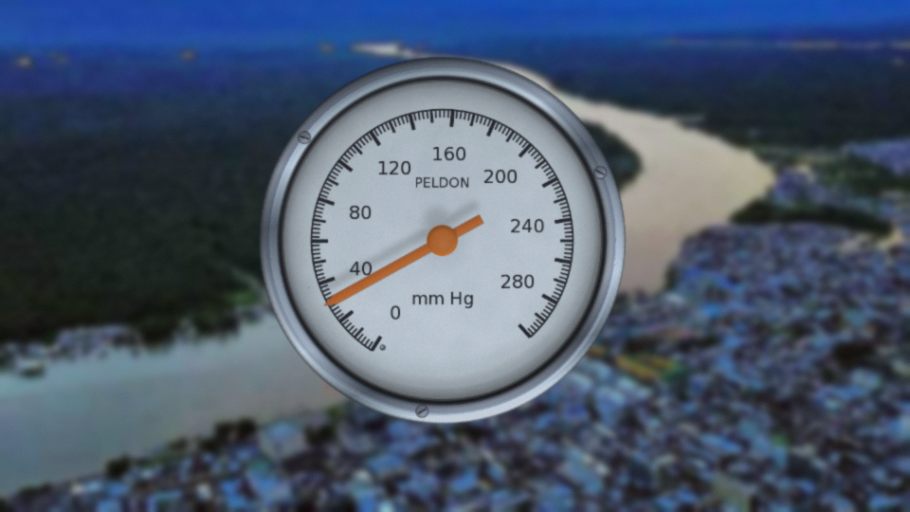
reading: mmHg 30
